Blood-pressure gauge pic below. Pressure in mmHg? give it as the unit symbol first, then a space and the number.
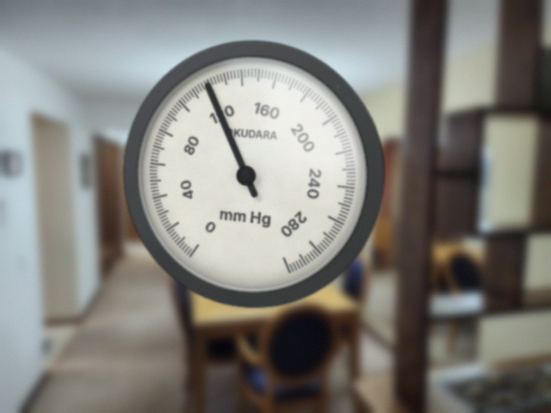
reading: mmHg 120
